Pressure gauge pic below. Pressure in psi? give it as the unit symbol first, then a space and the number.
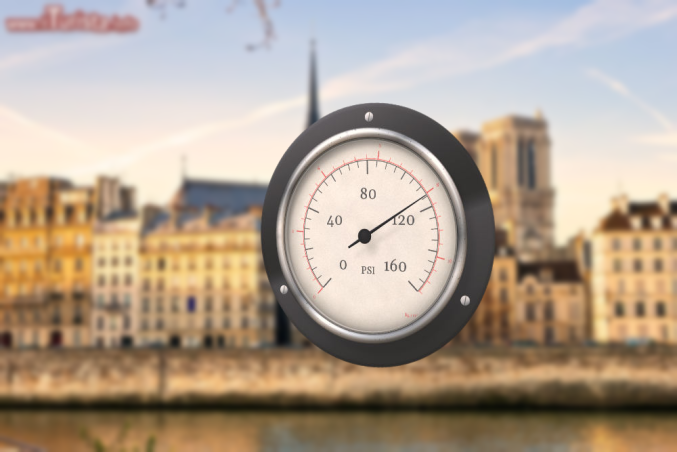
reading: psi 115
